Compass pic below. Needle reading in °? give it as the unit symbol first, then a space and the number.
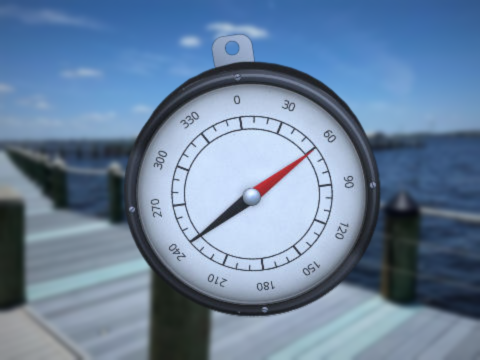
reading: ° 60
